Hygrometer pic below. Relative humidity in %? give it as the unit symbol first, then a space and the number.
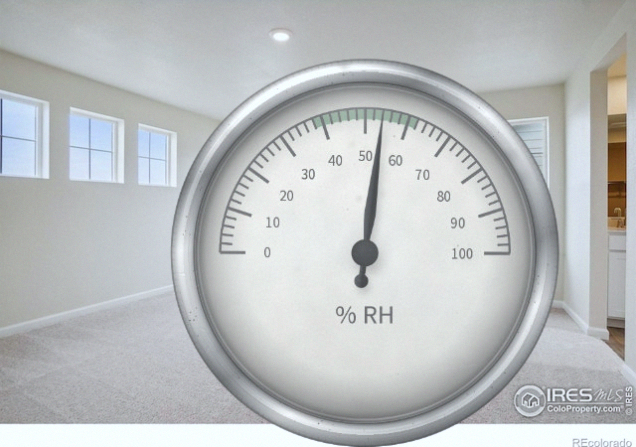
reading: % 54
